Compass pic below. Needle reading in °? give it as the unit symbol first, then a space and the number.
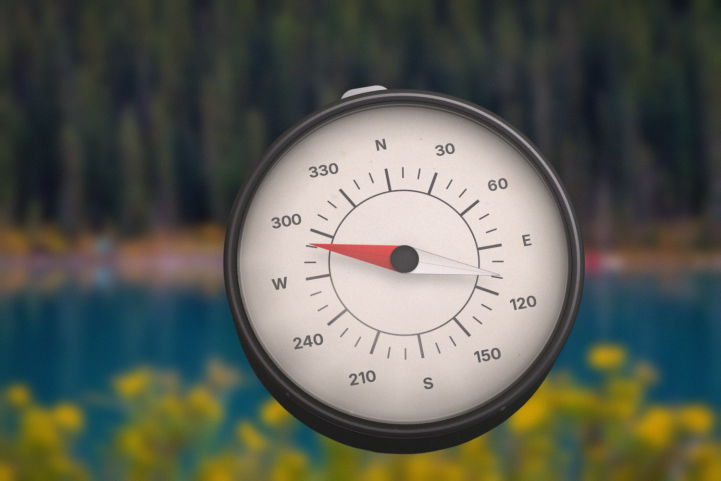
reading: ° 290
